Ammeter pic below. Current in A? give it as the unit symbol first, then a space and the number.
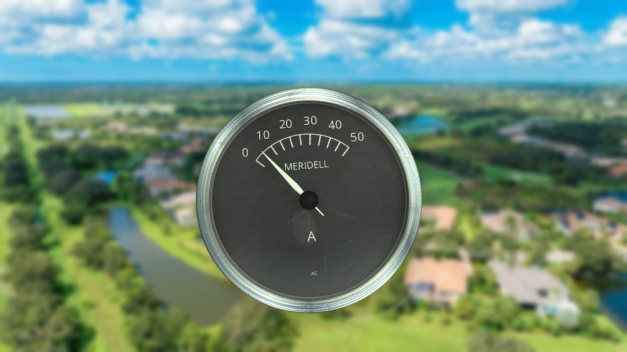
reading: A 5
